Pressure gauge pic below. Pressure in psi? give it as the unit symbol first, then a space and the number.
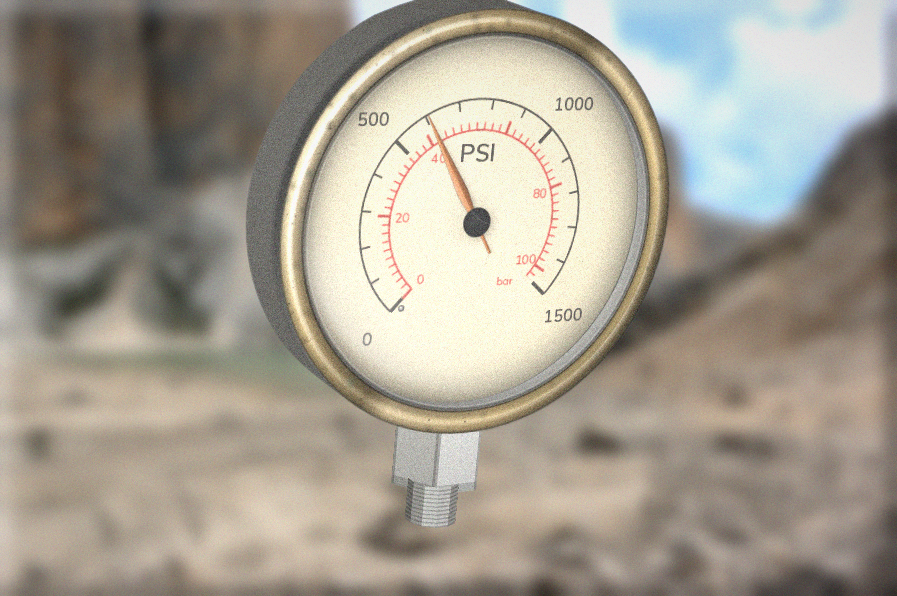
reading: psi 600
